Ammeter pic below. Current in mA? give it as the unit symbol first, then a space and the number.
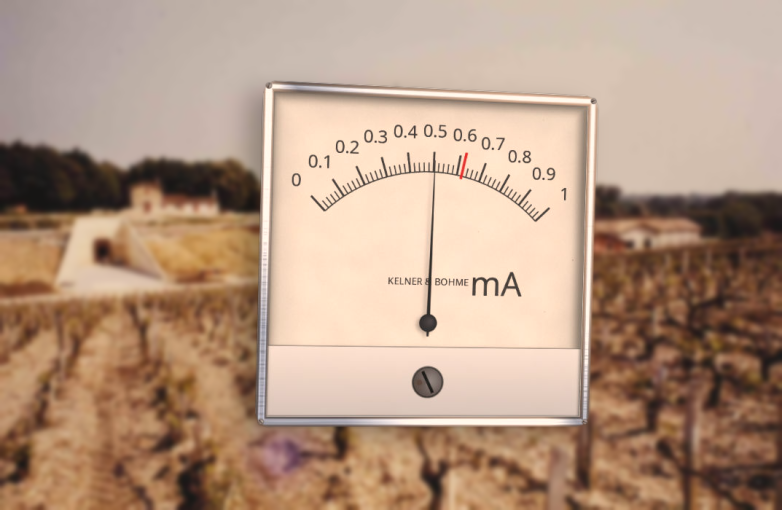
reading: mA 0.5
